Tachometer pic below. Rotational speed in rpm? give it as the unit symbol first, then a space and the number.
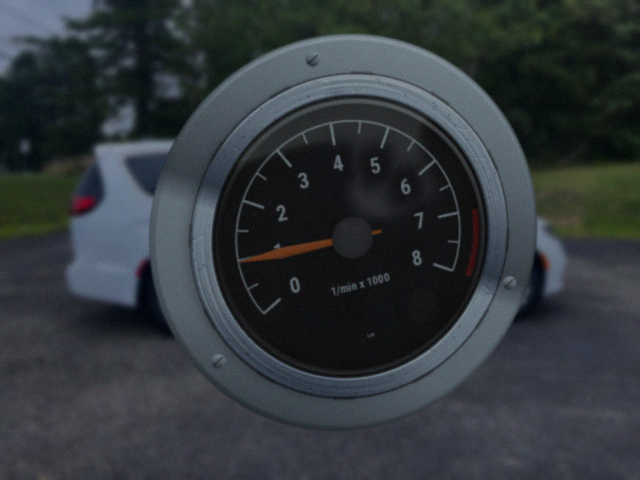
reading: rpm 1000
